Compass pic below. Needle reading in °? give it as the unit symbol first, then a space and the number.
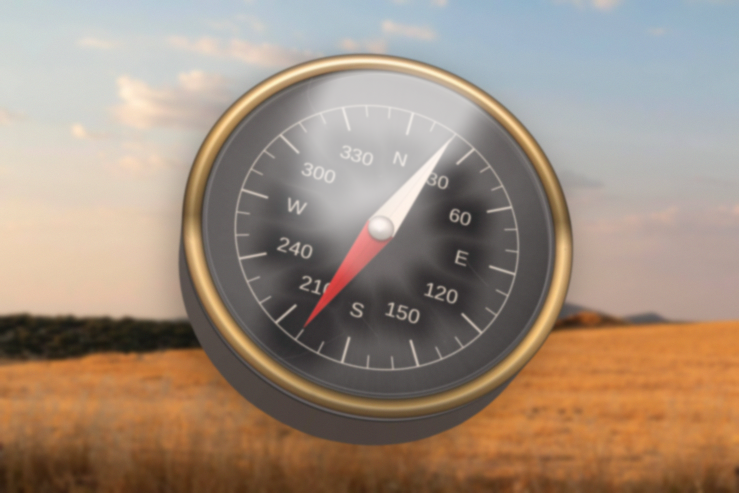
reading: ° 200
